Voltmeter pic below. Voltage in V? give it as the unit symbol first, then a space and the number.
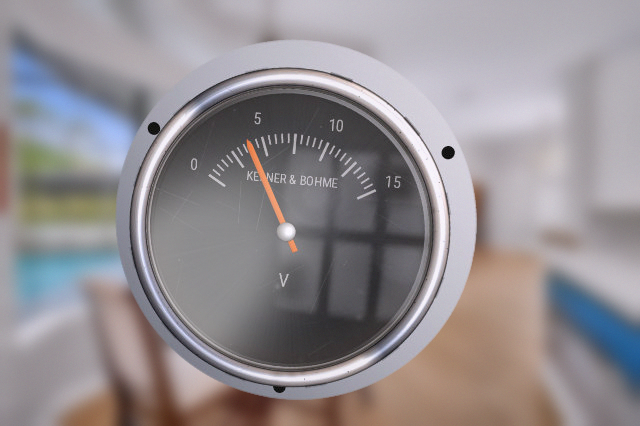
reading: V 4
